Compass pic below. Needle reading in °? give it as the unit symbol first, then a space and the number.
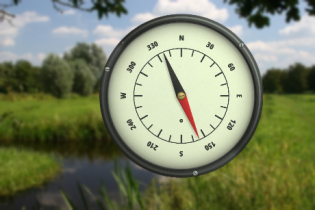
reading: ° 157.5
